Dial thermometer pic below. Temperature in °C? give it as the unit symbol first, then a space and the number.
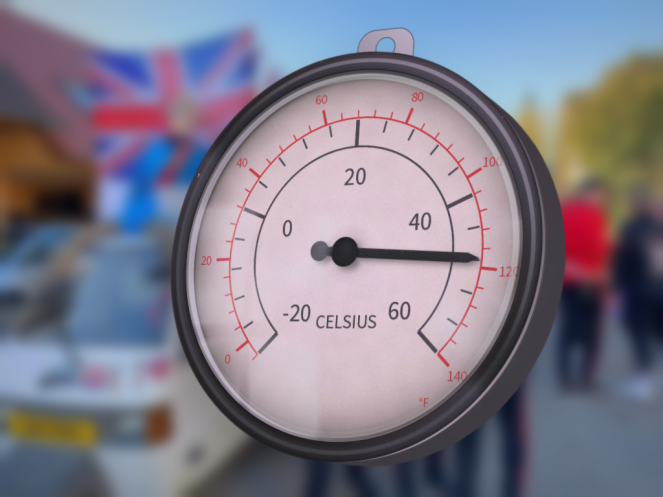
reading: °C 48
